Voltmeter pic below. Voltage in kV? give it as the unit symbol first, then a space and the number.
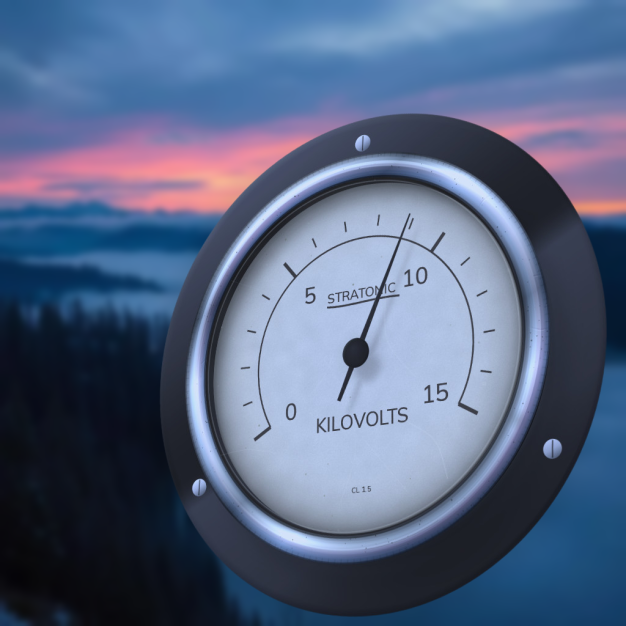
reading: kV 9
